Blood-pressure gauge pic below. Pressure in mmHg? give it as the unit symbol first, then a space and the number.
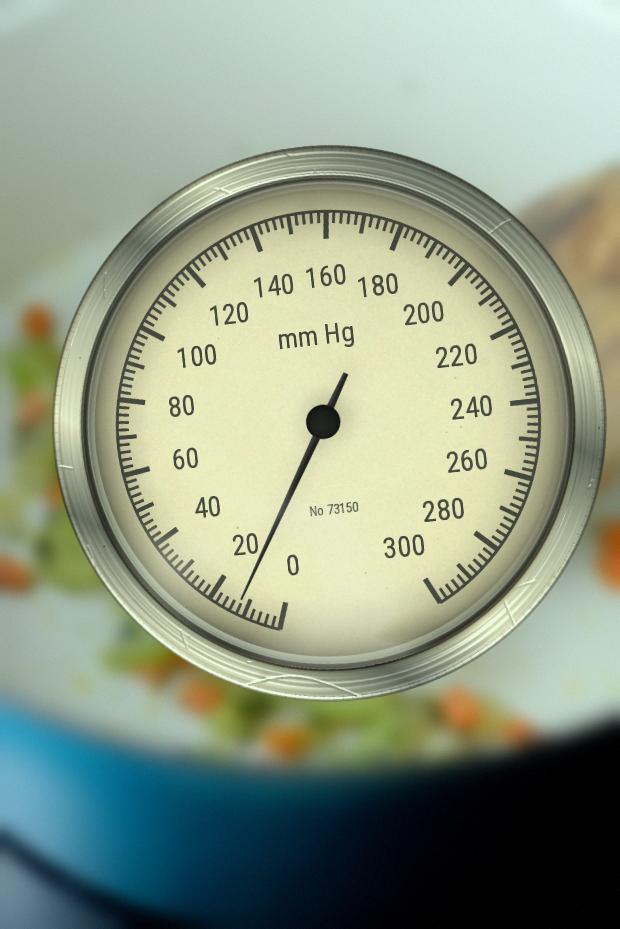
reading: mmHg 12
